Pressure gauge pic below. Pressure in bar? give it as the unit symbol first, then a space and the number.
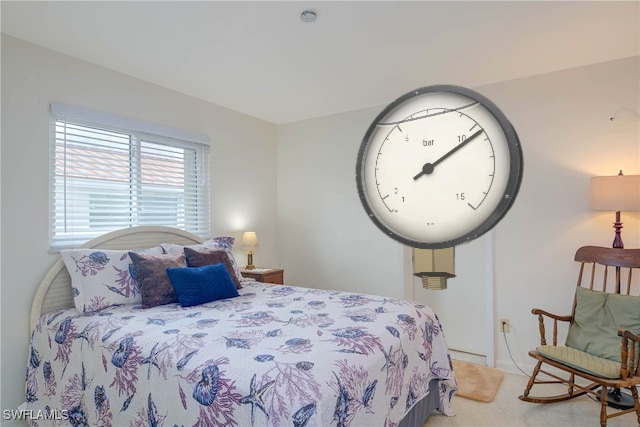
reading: bar 10.5
